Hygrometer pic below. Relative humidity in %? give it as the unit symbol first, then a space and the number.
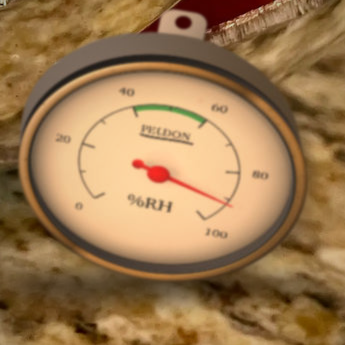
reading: % 90
